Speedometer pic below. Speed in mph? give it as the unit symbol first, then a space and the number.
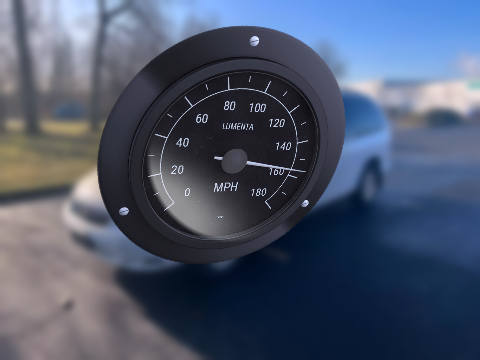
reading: mph 155
